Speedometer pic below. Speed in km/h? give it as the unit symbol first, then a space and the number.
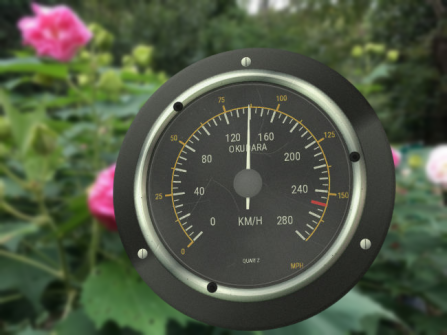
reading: km/h 140
